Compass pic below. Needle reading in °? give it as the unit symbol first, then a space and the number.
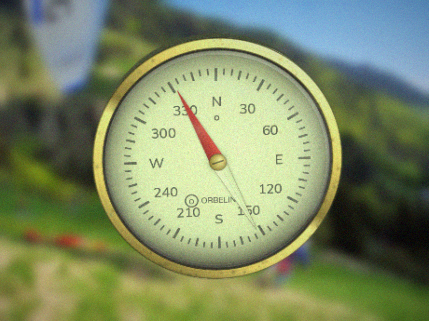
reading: ° 332.5
